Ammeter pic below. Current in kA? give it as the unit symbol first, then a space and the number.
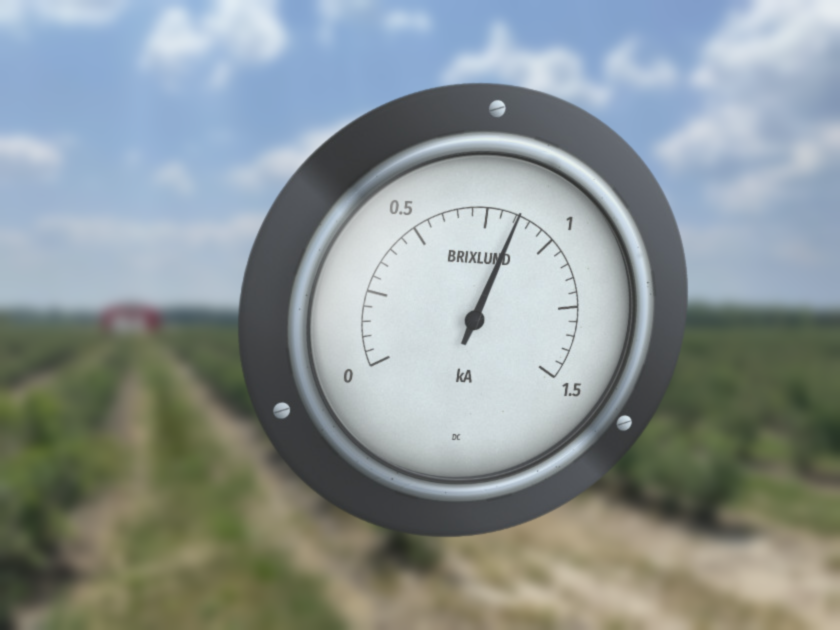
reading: kA 0.85
